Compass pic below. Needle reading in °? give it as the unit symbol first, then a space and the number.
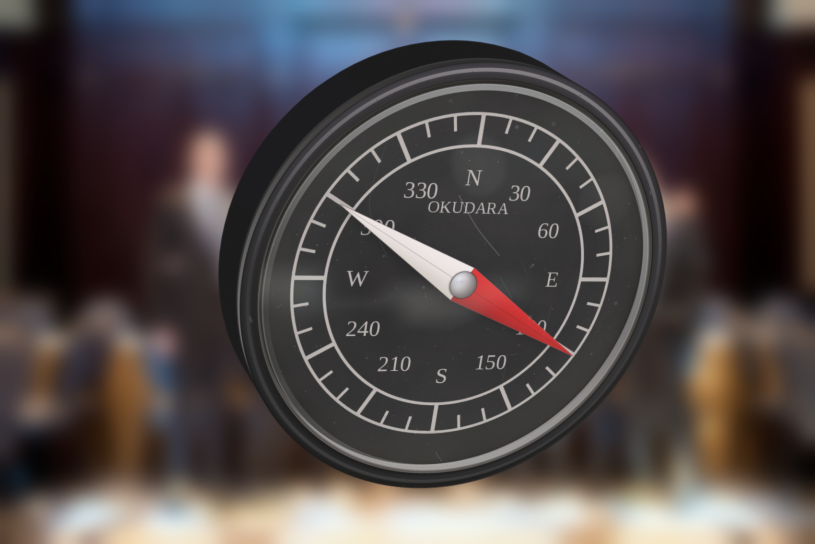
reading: ° 120
